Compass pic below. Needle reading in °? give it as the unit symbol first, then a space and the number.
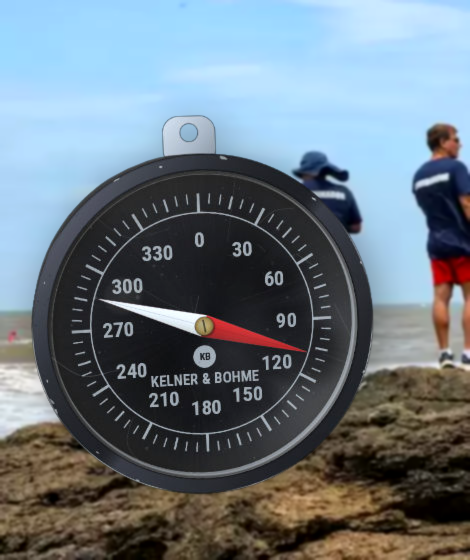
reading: ° 107.5
